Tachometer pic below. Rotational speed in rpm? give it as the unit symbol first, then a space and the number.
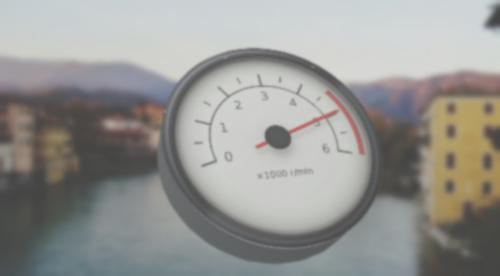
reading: rpm 5000
